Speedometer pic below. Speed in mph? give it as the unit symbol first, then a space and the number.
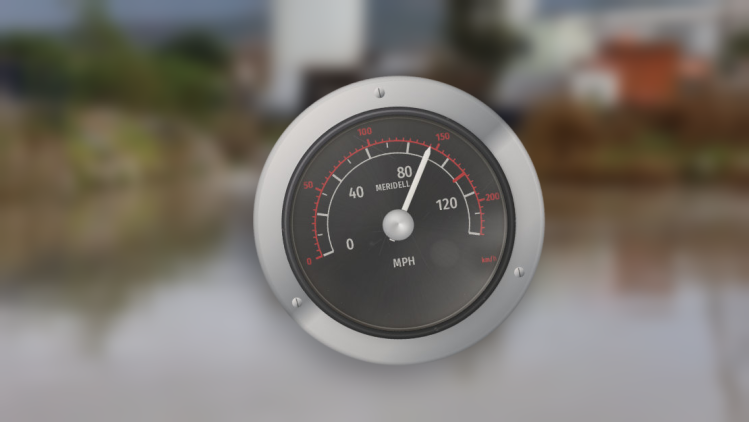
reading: mph 90
